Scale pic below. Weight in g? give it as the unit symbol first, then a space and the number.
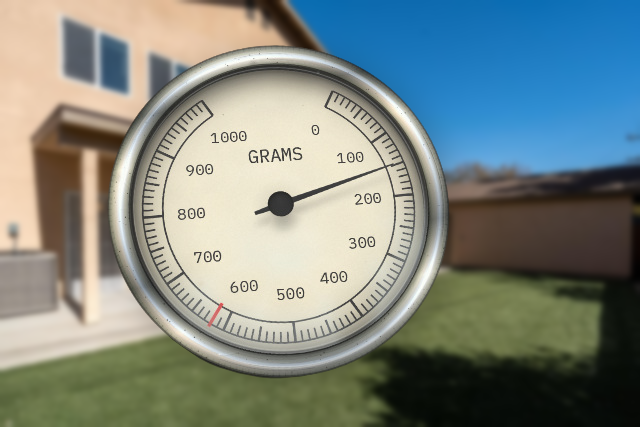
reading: g 150
